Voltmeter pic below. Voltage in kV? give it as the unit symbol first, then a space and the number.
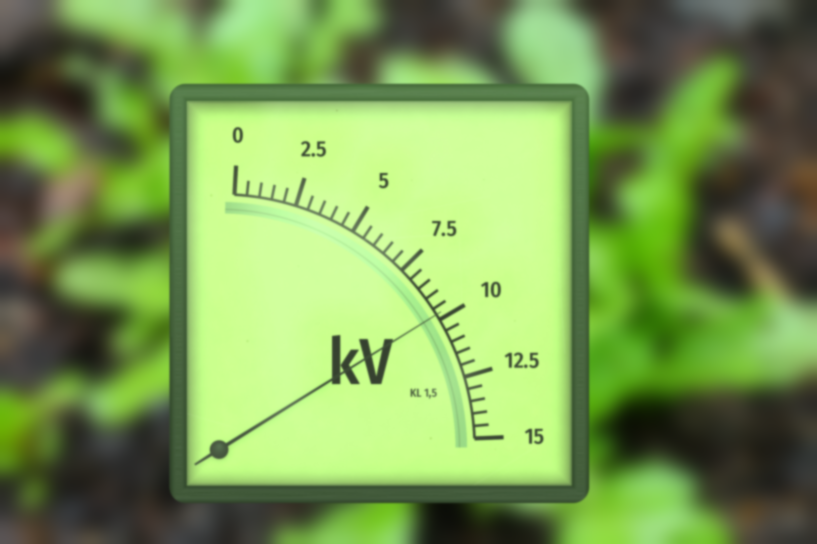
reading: kV 9.75
